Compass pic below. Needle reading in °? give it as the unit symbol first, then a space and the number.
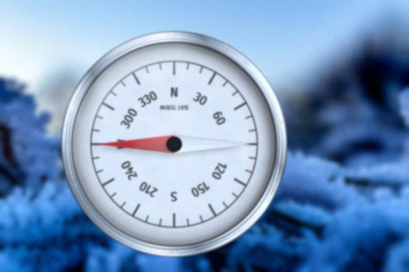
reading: ° 270
